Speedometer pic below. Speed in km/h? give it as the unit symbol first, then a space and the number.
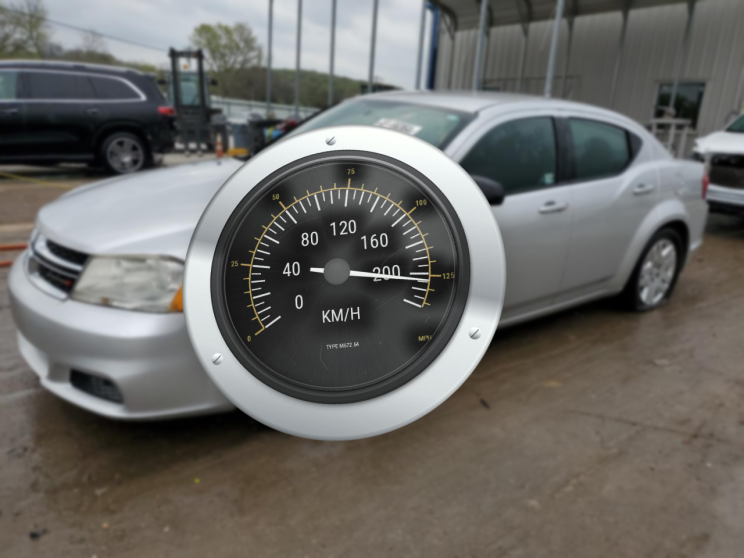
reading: km/h 205
